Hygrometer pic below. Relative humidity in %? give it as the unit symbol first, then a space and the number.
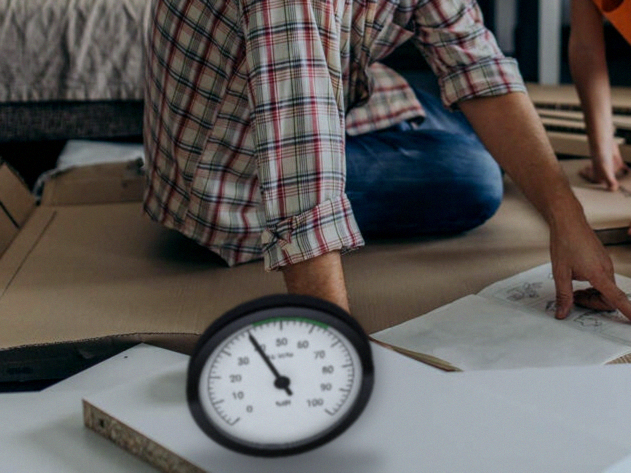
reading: % 40
